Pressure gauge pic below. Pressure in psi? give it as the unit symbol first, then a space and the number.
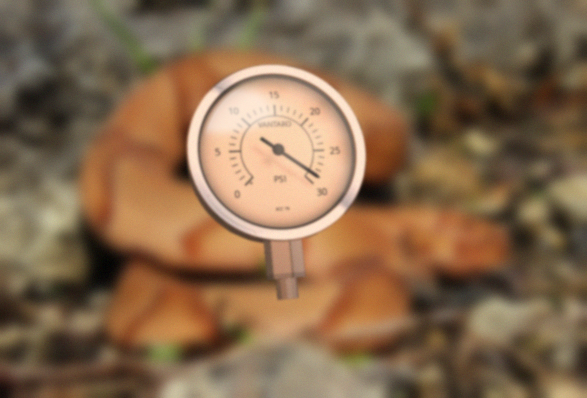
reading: psi 29
